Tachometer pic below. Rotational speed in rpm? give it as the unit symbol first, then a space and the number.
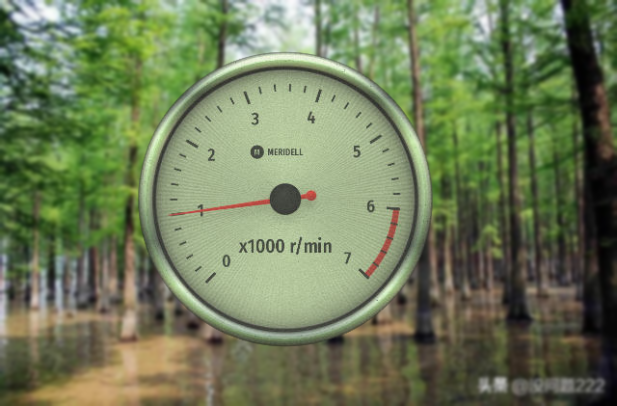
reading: rpm 1000
